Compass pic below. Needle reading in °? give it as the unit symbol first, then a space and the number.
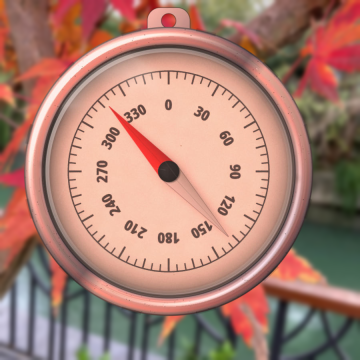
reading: ° 317.5
